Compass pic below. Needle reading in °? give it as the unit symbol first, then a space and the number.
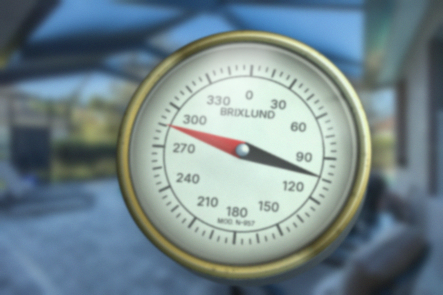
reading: ° 285
